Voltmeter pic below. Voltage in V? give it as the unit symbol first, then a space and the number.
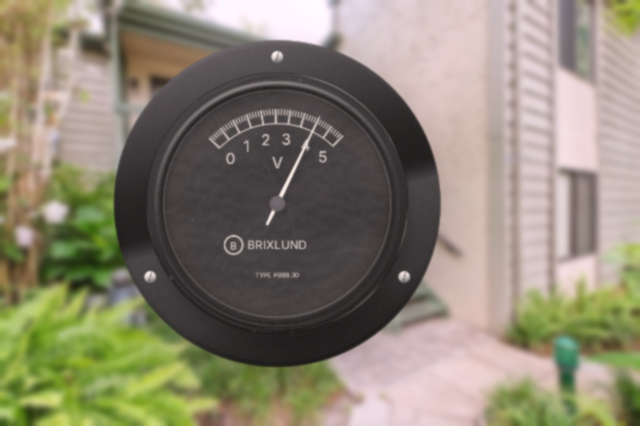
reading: V 4
